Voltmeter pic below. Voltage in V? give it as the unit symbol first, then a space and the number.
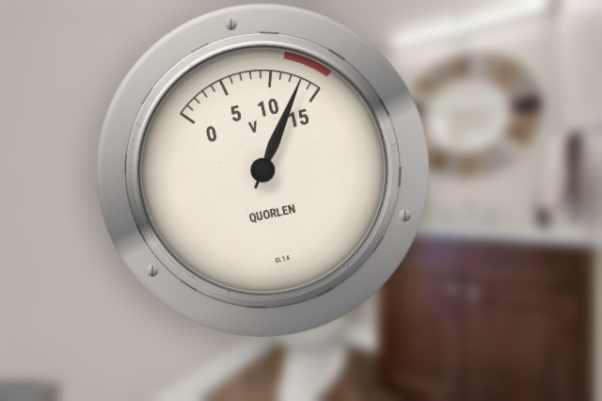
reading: V 13
